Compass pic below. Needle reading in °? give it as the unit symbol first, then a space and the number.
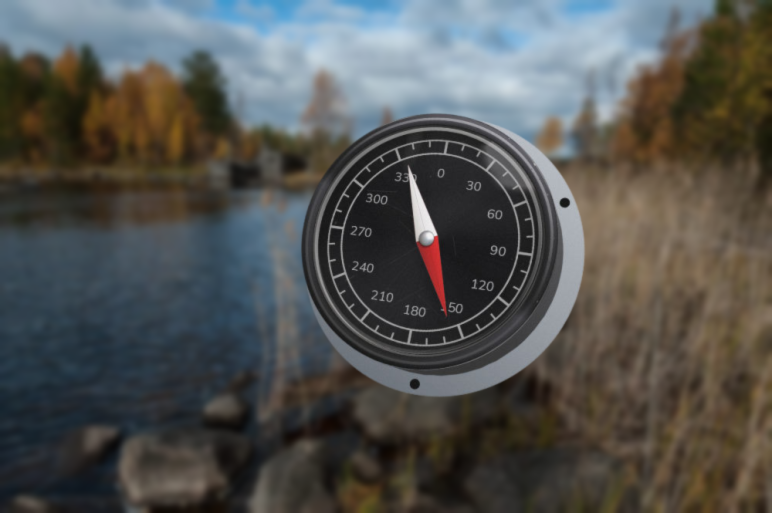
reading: ° 155
